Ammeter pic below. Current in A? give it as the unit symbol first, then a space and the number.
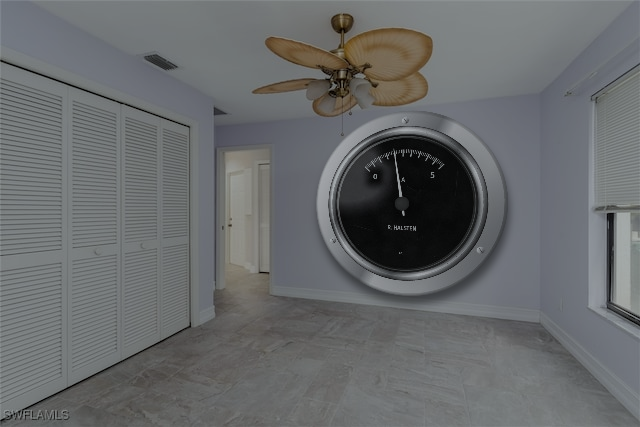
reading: A 2
